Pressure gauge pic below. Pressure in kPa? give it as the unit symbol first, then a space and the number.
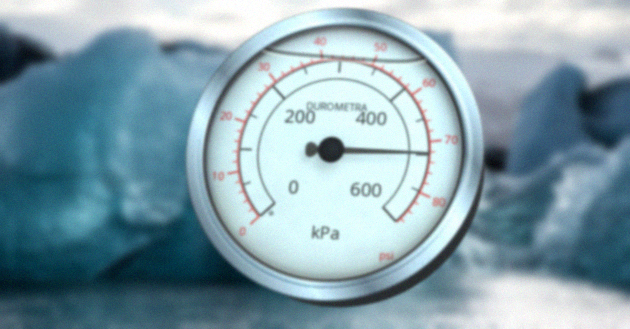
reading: kPa 500
